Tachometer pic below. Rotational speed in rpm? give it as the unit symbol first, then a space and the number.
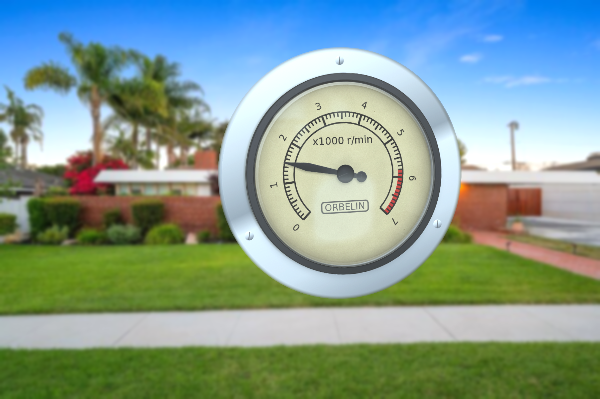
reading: rpm 1500
